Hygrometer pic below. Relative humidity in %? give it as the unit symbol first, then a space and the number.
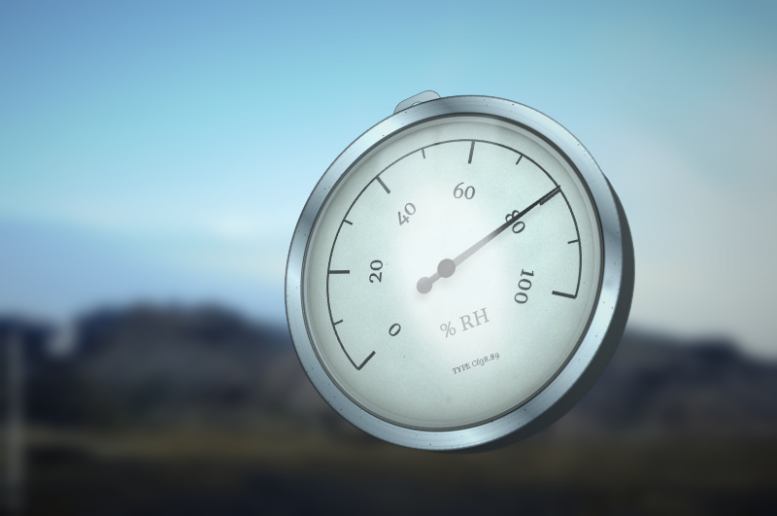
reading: % 80
